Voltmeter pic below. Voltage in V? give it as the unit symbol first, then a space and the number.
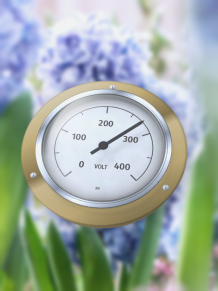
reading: V 275
